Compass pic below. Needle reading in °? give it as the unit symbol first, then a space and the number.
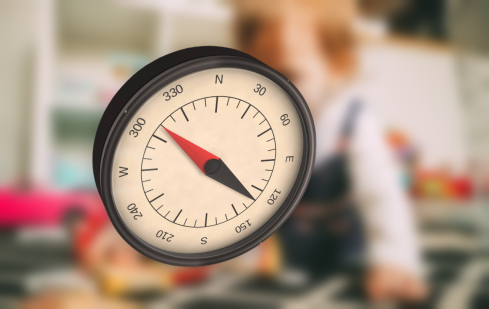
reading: ° 310
